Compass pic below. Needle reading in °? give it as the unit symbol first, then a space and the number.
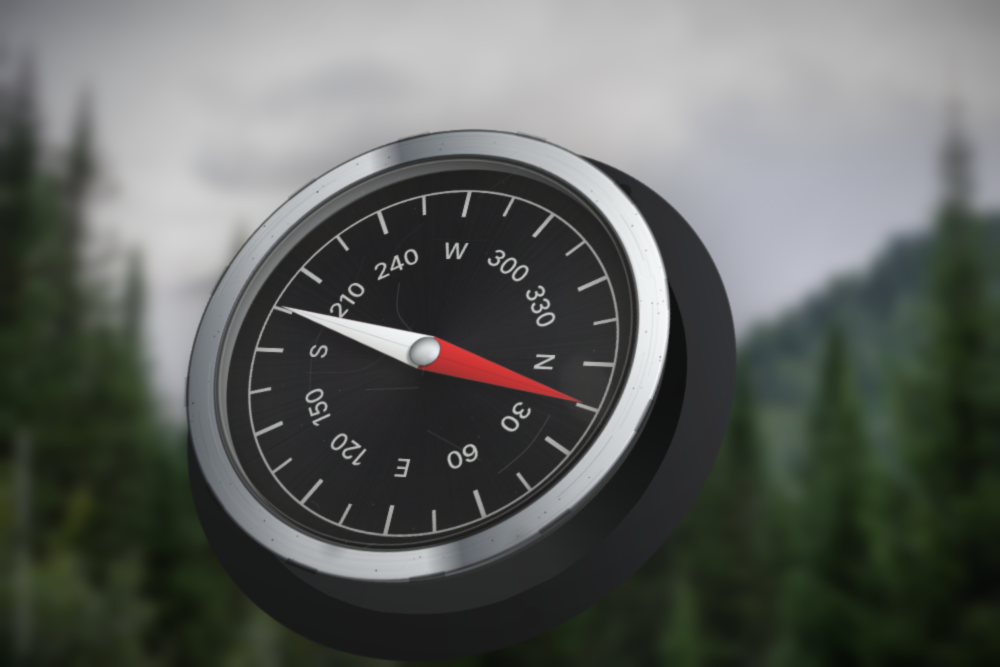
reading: ° 15
